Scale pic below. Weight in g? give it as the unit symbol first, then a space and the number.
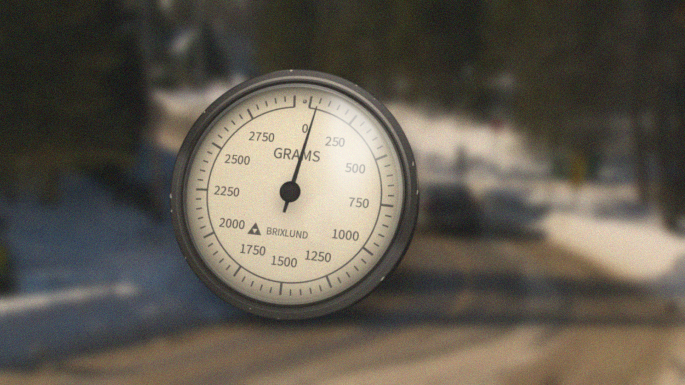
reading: g 50
